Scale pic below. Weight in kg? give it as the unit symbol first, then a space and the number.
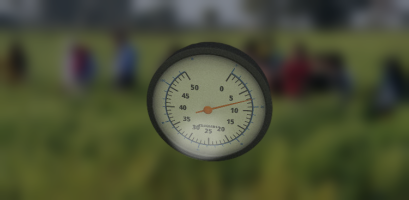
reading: kg 7
